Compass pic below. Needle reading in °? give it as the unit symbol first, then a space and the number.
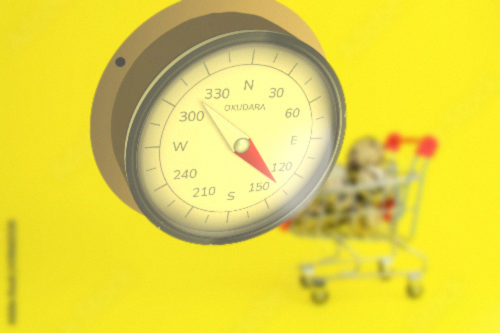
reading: ° 135
